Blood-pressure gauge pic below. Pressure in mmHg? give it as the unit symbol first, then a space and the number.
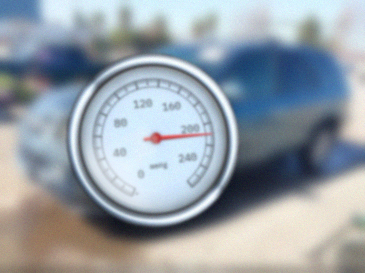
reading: mmHg 210
